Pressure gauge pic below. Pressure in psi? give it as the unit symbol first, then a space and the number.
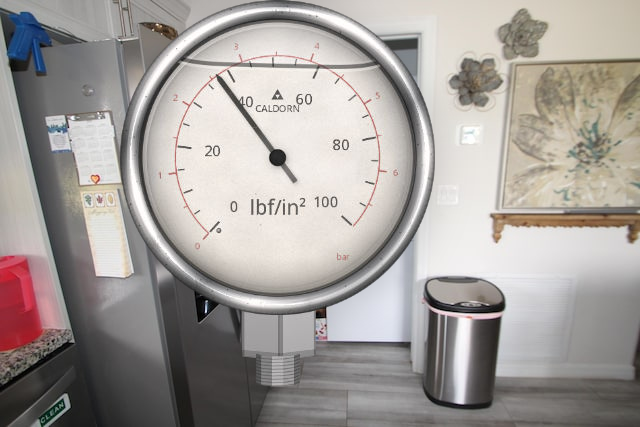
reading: psi 37.5
